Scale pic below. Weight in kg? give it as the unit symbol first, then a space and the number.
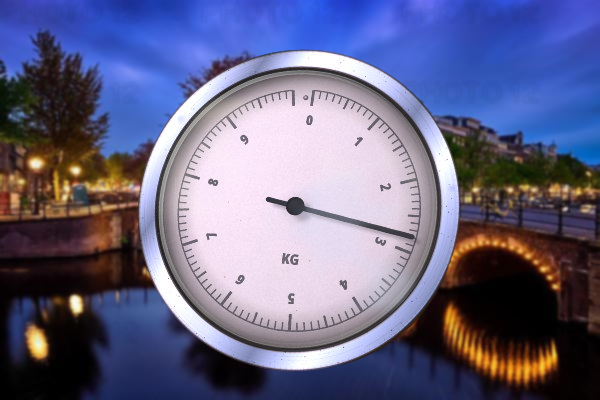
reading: kg 2.8
